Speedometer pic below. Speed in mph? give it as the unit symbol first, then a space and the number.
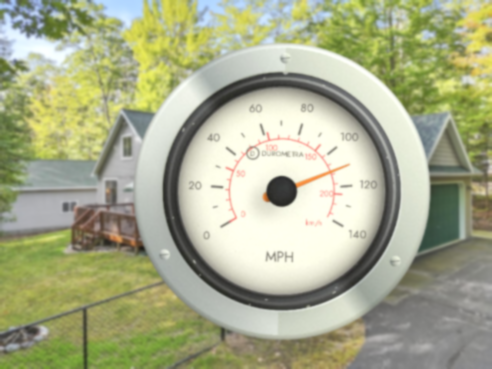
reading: mph 110
